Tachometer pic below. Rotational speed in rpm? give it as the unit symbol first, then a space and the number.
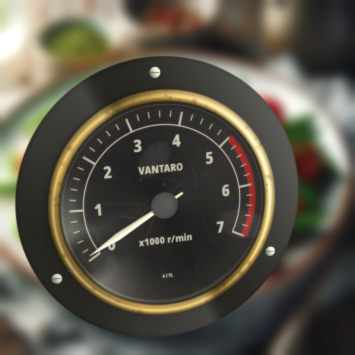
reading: rpm 100
